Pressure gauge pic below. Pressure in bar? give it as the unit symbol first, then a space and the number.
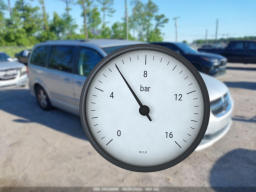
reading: bar 6
